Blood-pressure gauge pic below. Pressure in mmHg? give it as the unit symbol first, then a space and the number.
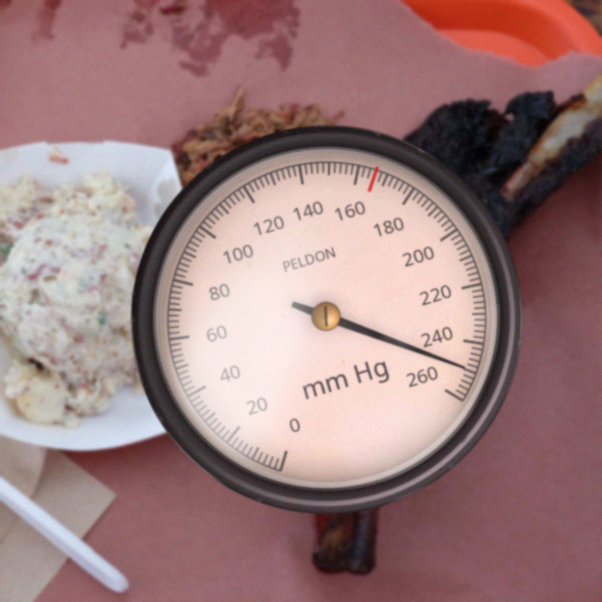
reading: mmHg 250
